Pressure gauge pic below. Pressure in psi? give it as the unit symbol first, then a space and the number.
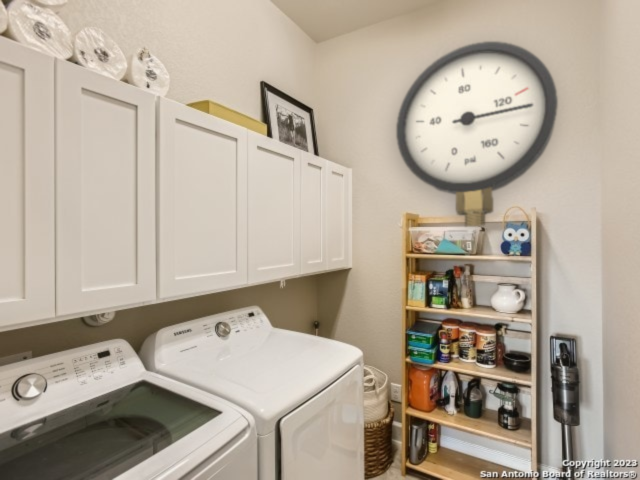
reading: psi 130
